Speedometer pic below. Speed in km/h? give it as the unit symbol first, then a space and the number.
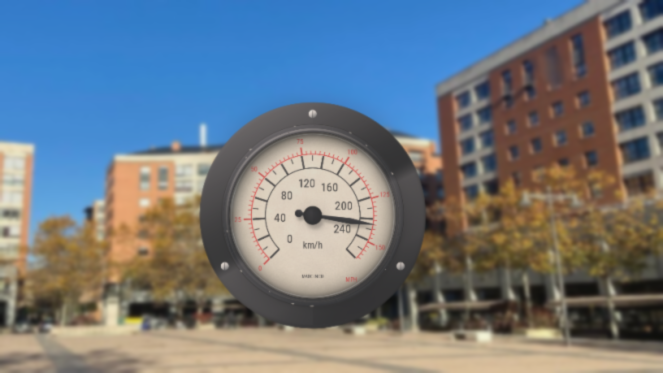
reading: km/h 225
